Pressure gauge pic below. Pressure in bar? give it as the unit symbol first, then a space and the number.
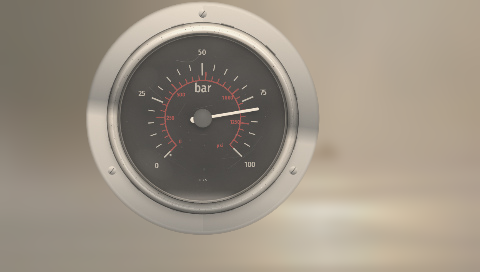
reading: bar 80
